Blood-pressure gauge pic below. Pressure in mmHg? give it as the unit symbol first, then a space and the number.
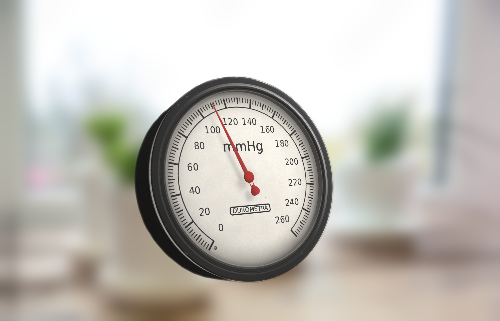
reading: mmHg 110
